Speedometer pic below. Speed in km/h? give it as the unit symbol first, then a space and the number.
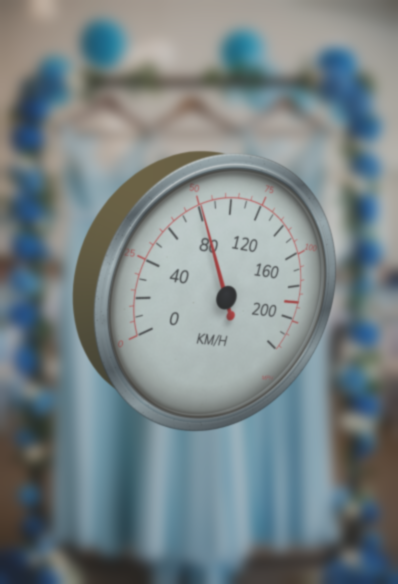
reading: km/h 80
